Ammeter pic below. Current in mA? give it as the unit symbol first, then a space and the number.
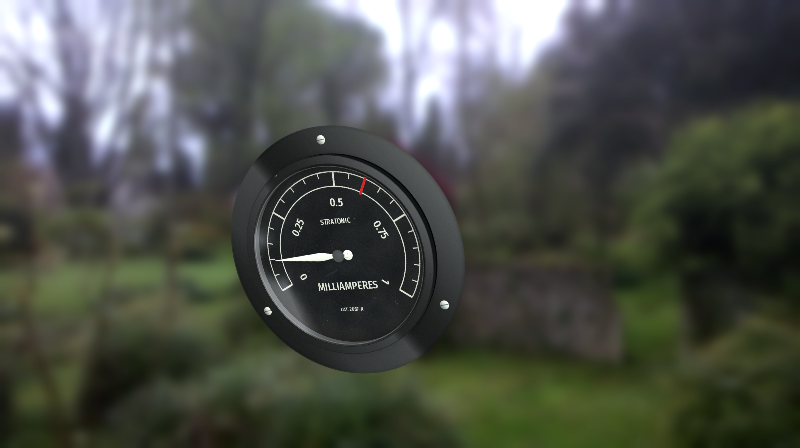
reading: mA 0.1
